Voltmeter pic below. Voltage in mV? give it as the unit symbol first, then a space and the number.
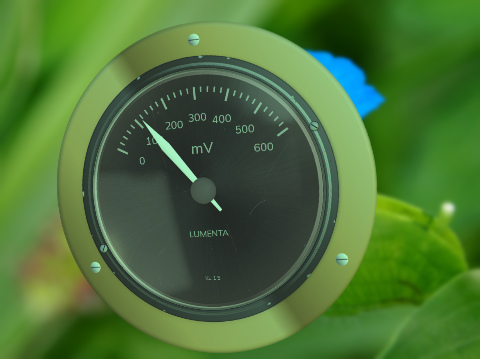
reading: mV 120
